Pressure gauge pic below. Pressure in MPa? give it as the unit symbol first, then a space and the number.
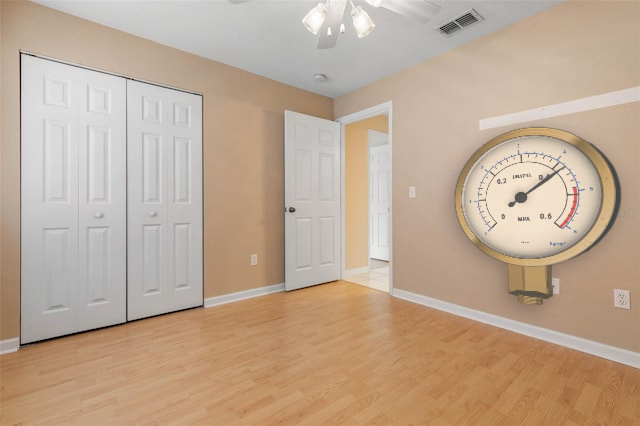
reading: MPa 0.42
